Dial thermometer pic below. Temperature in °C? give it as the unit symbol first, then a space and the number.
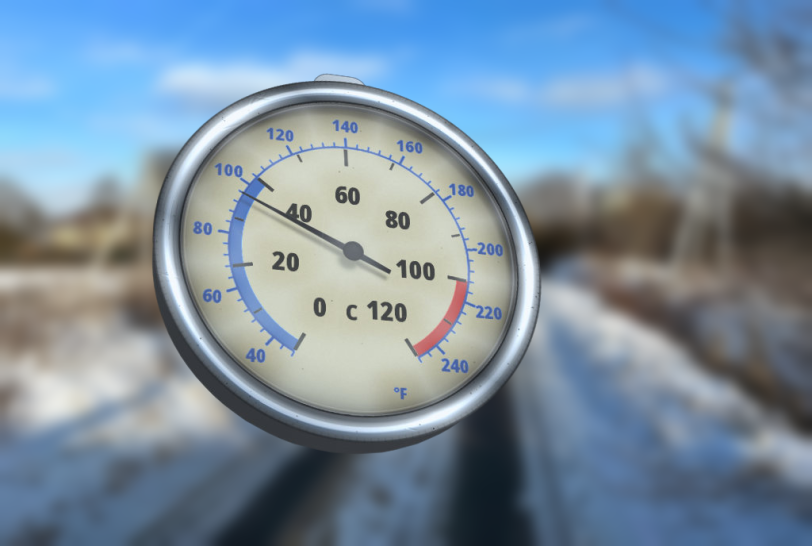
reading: °C 35
